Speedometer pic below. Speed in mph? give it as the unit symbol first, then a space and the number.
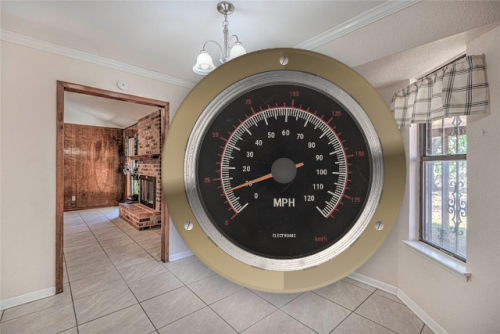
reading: mph 10
